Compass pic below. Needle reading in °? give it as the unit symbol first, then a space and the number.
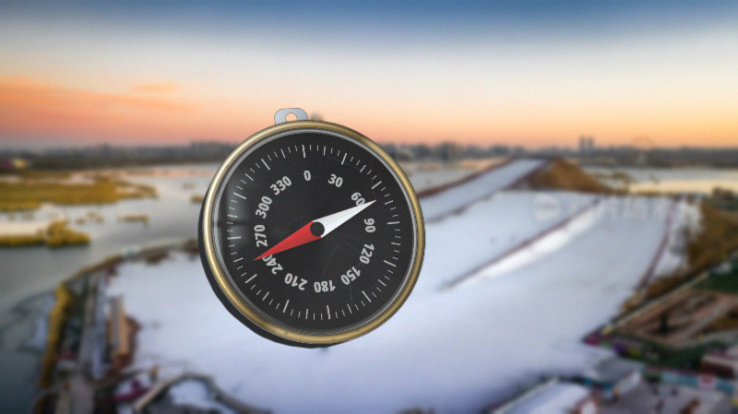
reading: ° 250
